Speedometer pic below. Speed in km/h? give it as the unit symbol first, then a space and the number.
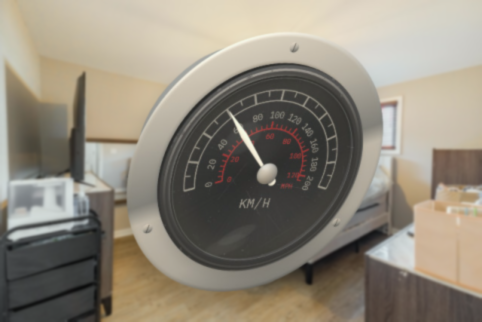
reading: km/h 60
